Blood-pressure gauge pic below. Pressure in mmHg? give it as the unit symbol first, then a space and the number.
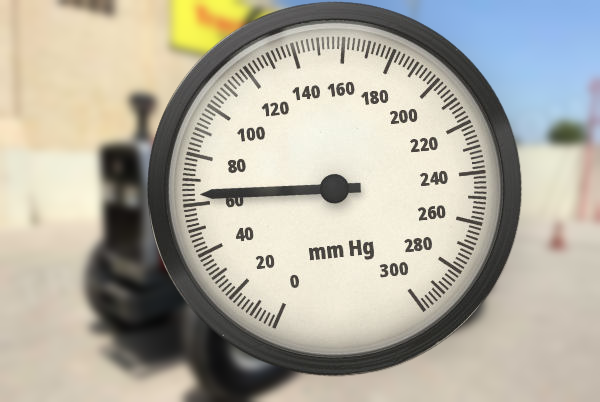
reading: mmHg 64
